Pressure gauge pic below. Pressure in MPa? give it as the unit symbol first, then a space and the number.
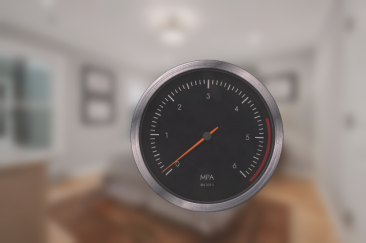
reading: MPa 0.1
